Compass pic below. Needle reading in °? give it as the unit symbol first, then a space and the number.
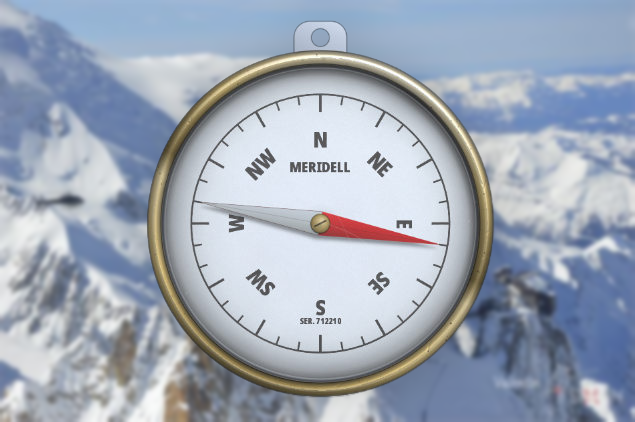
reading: ° 100
